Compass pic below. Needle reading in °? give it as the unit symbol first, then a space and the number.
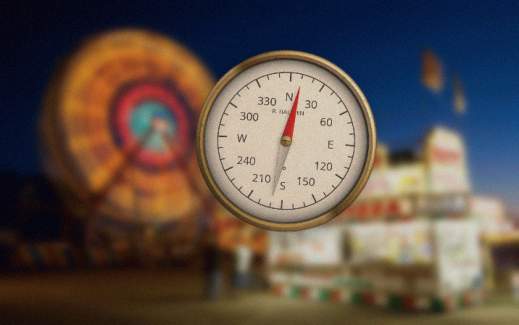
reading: ° 10
